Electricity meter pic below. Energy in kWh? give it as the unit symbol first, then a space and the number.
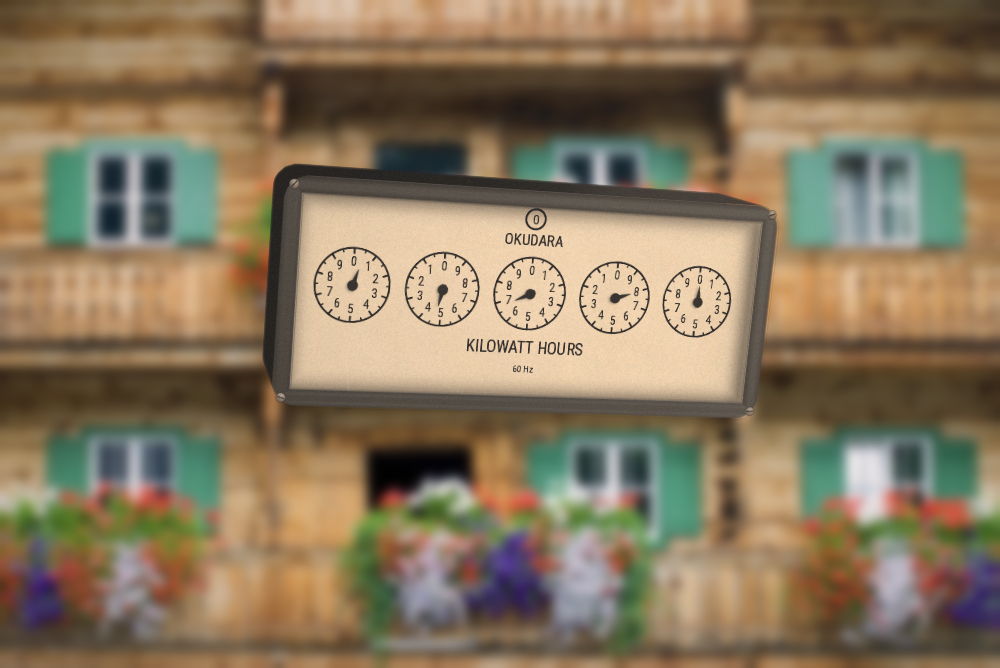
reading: kWh 4680
